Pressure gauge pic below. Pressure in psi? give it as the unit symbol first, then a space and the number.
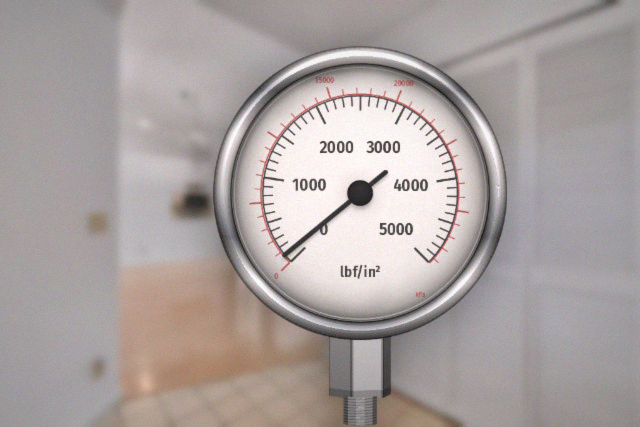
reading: psi 100
